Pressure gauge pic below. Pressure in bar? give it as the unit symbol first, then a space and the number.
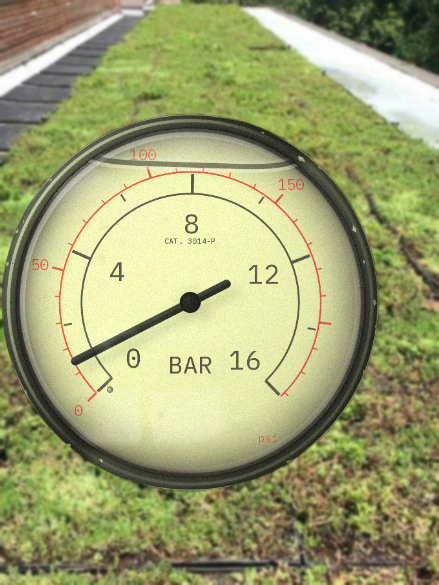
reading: bar 1
